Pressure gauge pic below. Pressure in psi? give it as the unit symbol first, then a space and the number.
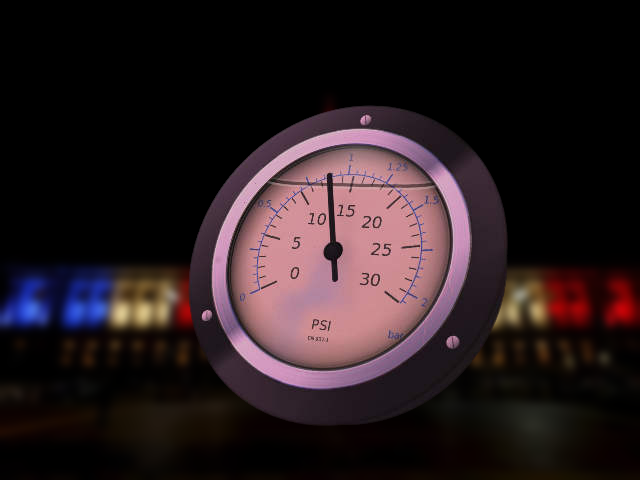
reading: psi 13
